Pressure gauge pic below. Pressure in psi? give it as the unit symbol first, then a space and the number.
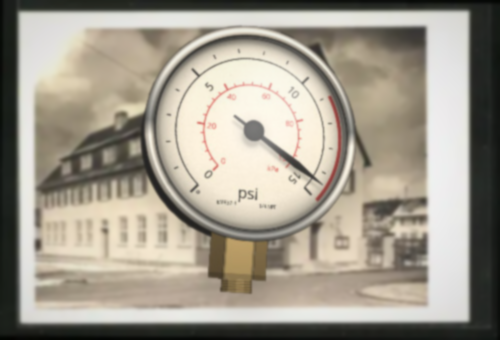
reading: psi 14.5
